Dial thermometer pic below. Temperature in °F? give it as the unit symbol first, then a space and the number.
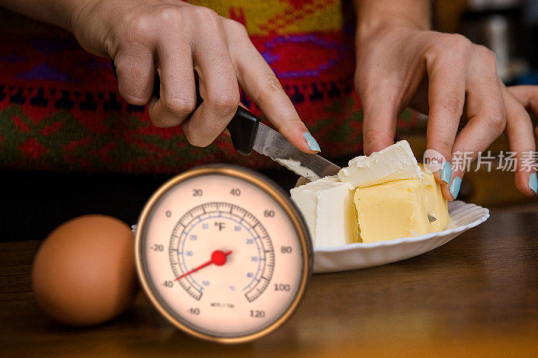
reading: °F -40
